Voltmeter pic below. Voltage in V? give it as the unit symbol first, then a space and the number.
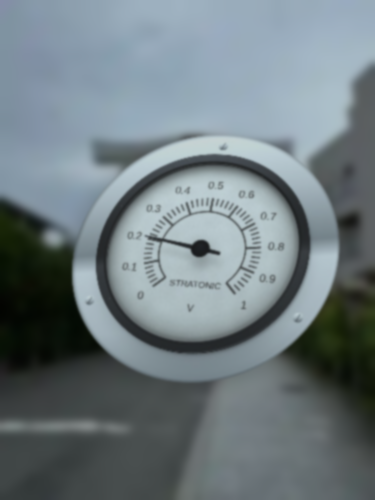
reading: V 0.2
